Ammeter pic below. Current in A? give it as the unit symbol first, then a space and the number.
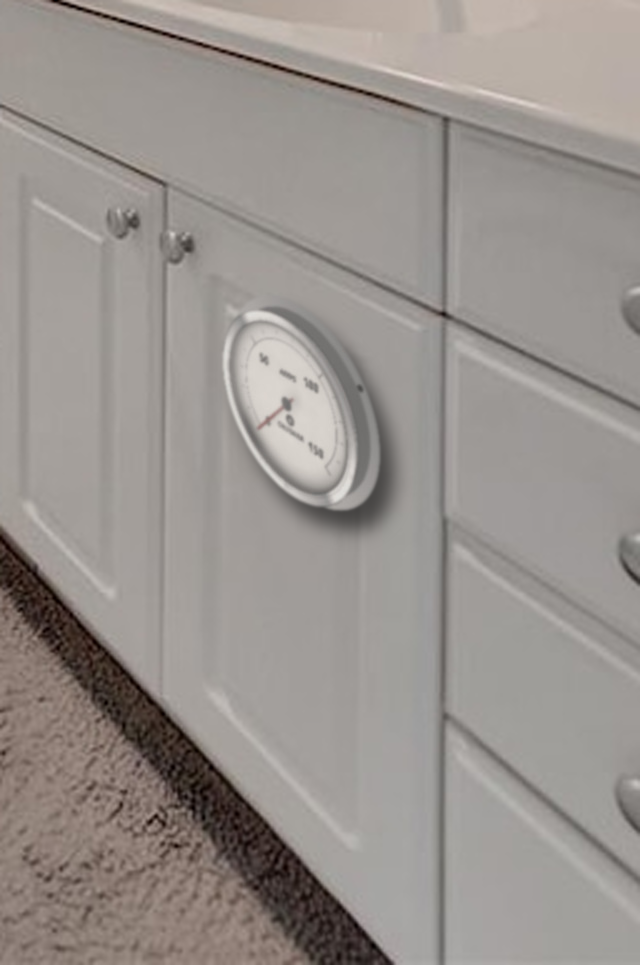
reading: A 0
